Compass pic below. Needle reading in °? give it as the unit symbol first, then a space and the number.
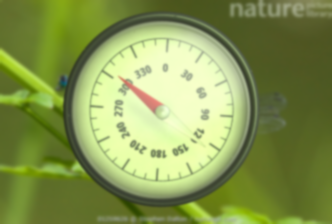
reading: ° 305
